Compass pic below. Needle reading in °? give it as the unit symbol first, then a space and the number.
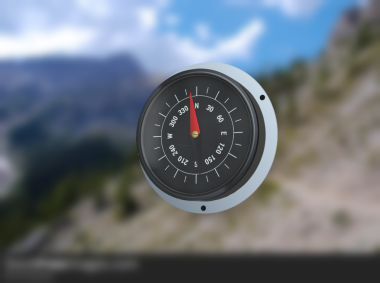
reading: ° 352.5
